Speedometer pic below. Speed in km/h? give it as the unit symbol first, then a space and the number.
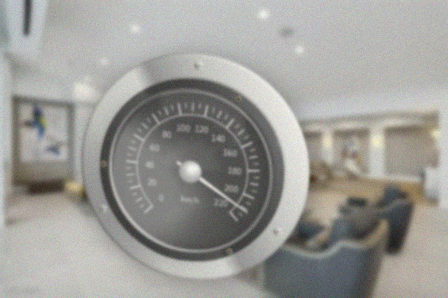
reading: km/h 210
